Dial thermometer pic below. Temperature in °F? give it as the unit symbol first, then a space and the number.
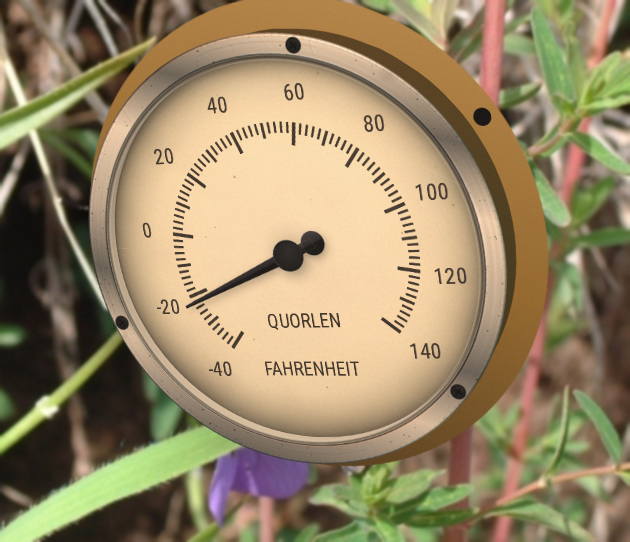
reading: °F -22
